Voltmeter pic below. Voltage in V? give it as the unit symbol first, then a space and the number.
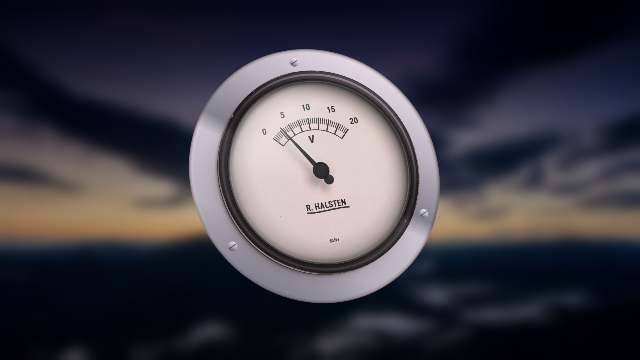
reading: V 2.5
